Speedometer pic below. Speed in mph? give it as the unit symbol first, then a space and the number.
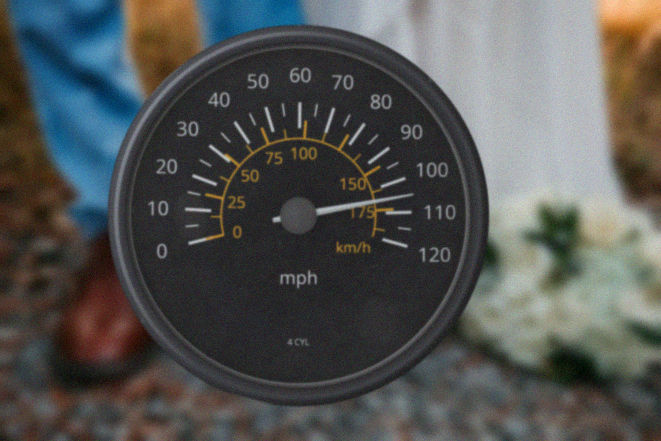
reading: mph 105
